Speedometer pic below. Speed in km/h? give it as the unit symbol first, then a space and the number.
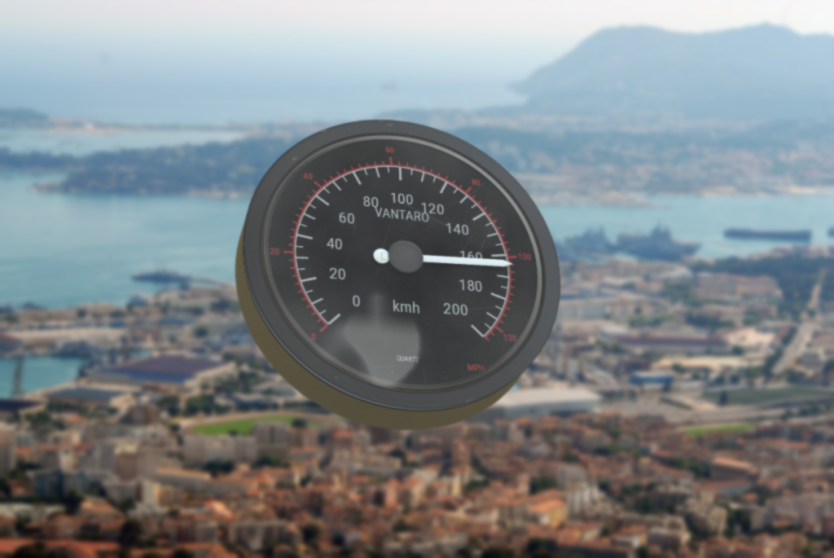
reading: km/h 165
